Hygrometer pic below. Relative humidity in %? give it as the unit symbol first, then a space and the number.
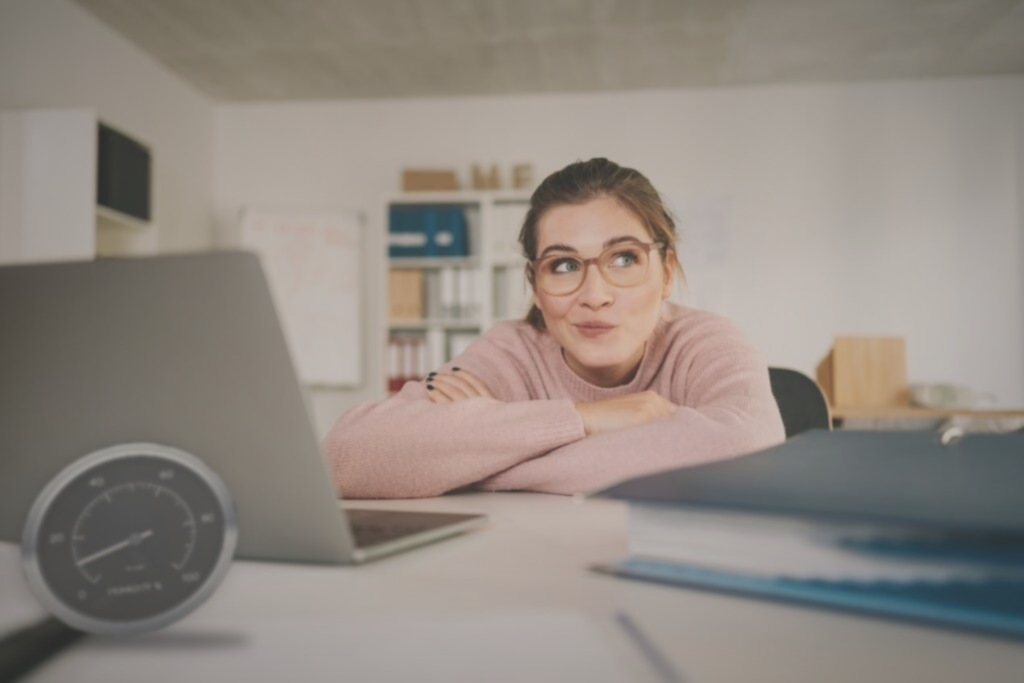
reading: % 10
